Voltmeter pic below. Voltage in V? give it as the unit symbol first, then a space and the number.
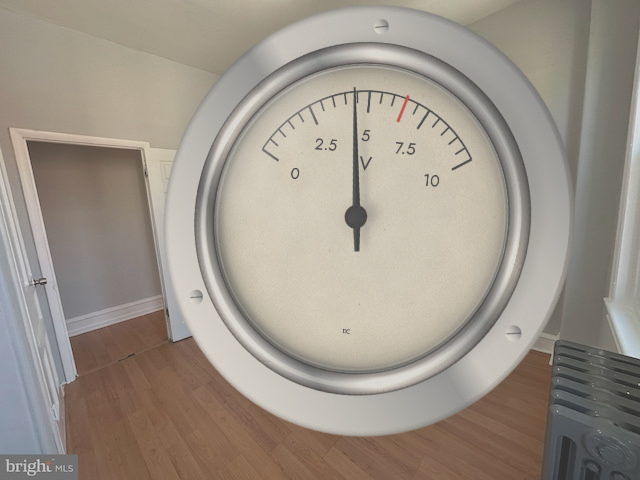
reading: V 4.5
